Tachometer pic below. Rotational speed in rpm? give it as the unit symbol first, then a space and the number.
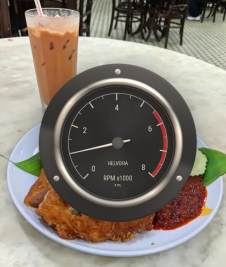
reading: rpm 1000
